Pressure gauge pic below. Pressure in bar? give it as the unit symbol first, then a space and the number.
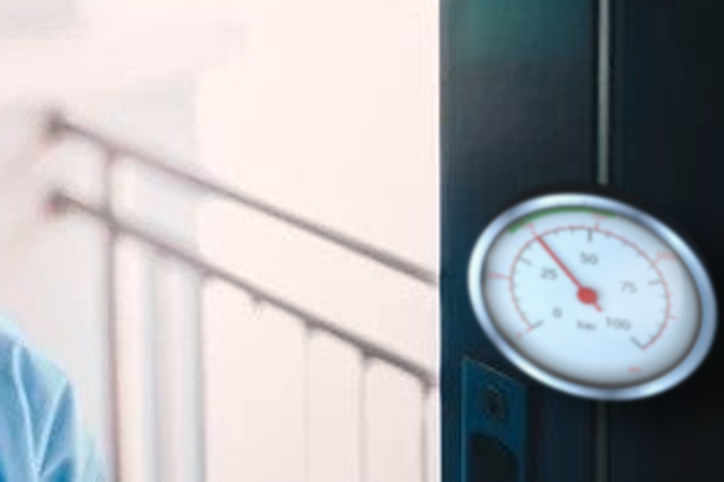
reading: bar 35
